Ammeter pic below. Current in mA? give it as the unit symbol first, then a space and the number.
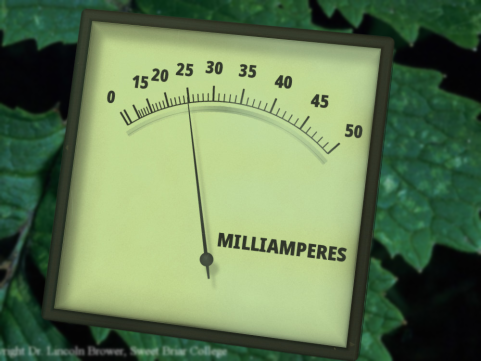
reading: mA 25
